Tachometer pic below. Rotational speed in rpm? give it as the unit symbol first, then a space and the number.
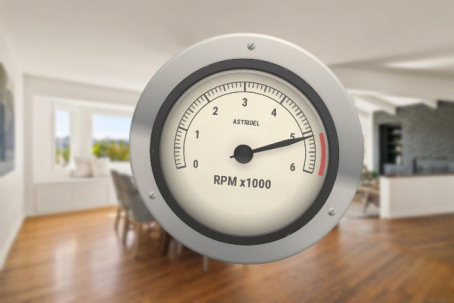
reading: rpm 5100
